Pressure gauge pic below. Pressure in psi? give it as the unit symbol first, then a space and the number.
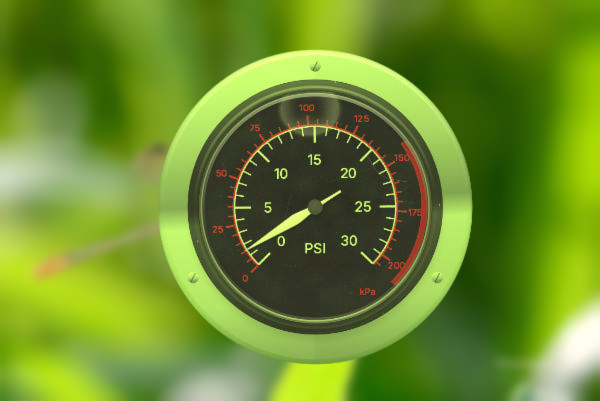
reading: psi 1.5
